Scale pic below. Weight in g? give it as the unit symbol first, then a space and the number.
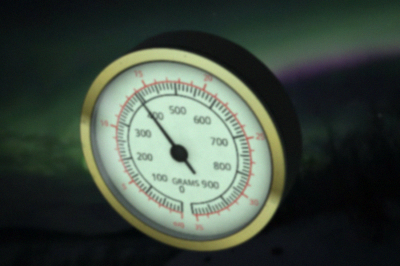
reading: g 400
